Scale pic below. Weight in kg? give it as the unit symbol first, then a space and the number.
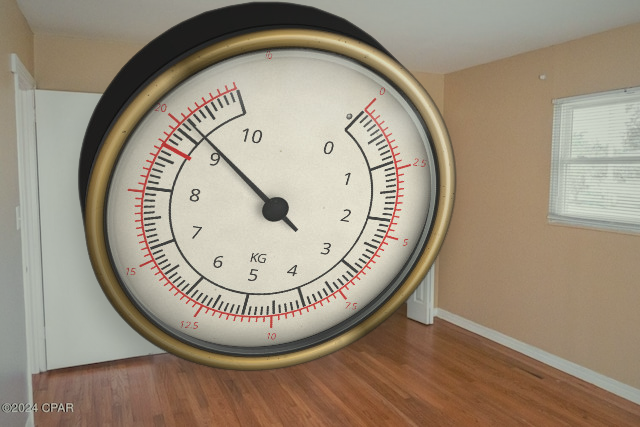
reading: kg 9.2
